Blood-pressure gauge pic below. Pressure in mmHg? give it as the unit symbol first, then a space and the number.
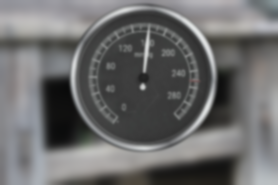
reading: mmHg 160
